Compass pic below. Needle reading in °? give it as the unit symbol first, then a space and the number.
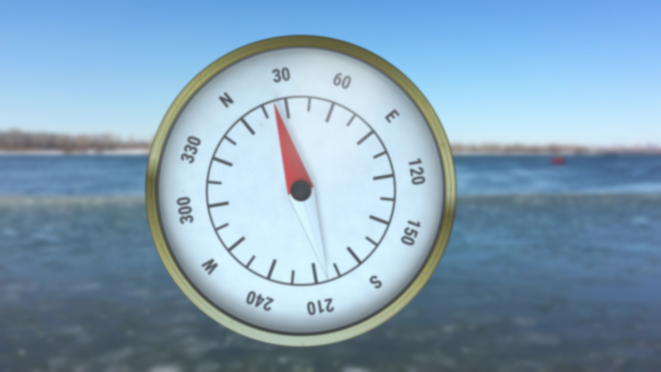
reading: ° 22.5
